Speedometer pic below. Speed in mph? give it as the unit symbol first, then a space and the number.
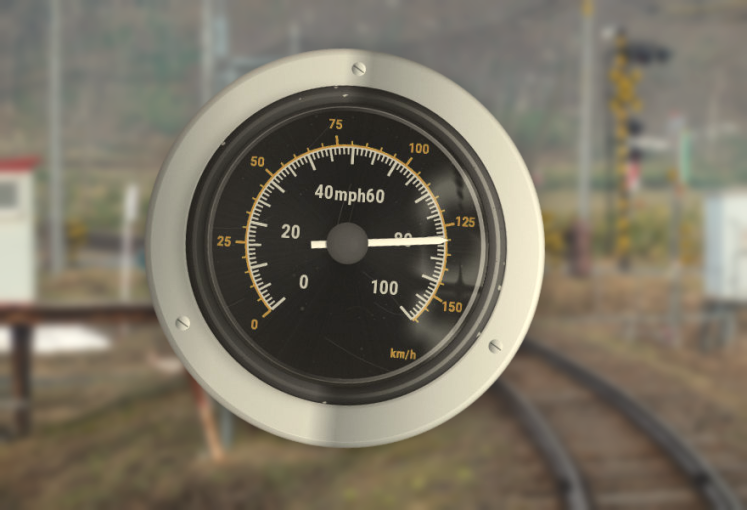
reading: mph 81
